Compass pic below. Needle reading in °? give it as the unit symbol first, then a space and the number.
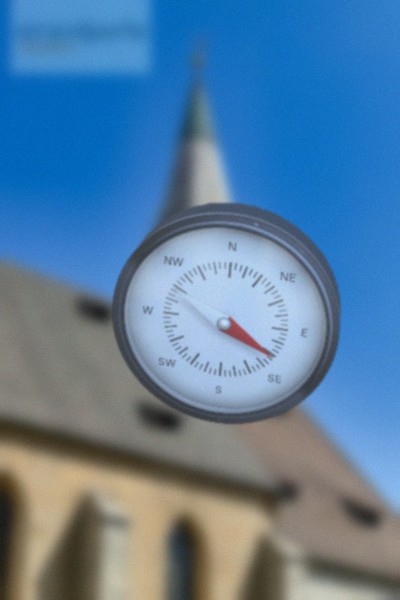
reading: ° 120
